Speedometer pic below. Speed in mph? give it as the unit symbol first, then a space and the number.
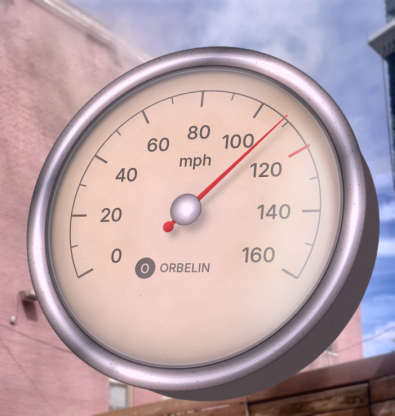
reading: mph 110
